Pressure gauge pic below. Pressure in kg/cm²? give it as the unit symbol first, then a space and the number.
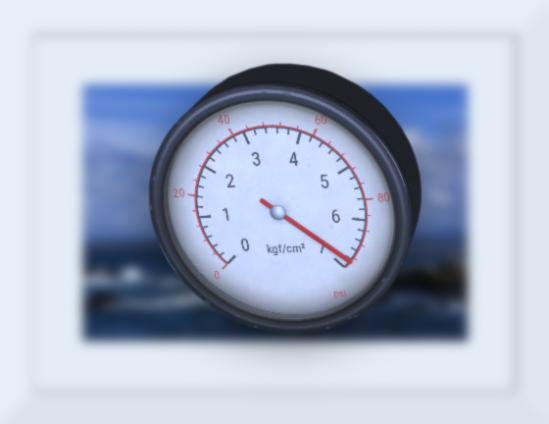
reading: kg/cm² 6.8
